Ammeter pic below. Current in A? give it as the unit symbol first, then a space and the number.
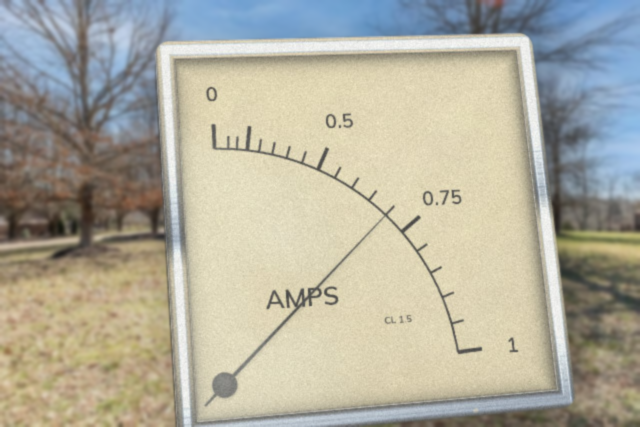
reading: A 0.7
